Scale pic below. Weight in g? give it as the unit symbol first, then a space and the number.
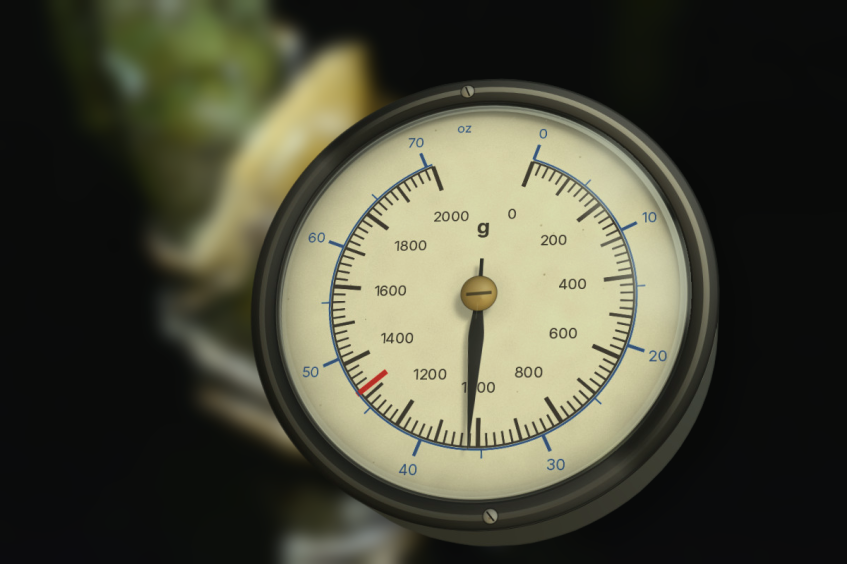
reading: g 1020
